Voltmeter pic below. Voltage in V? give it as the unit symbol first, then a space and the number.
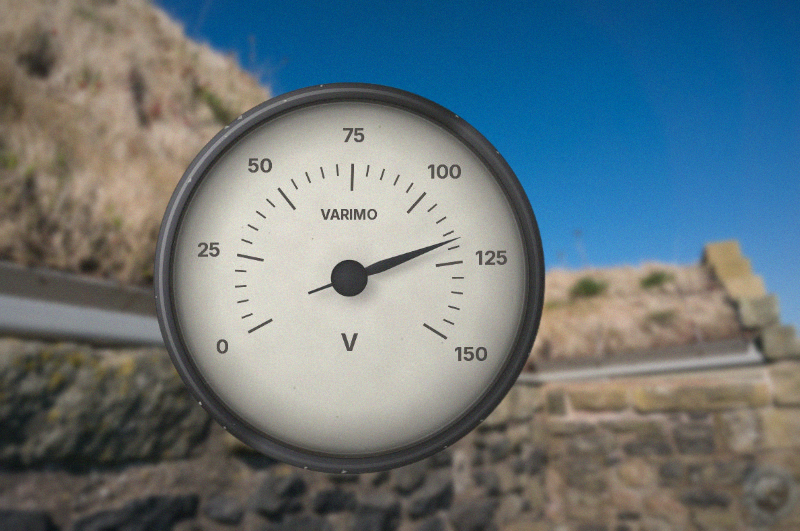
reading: V 117.5
